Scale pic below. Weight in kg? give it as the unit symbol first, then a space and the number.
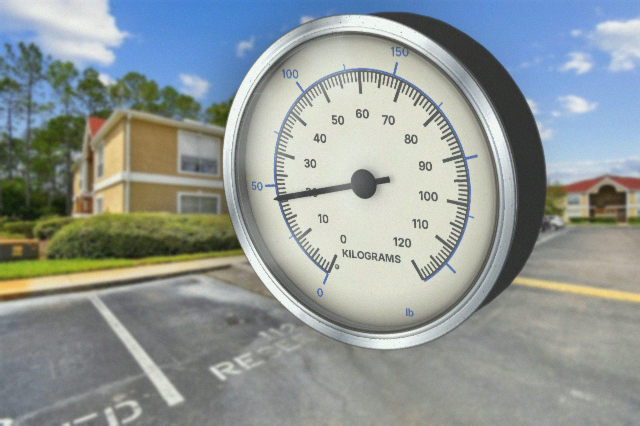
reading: kg 20
